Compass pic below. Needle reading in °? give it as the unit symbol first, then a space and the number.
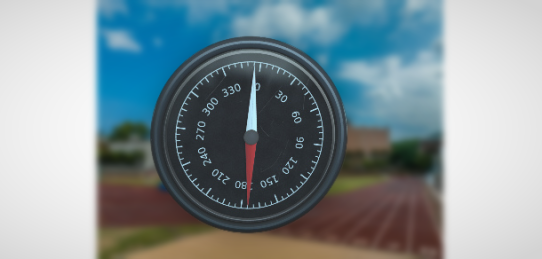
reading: ° 175
